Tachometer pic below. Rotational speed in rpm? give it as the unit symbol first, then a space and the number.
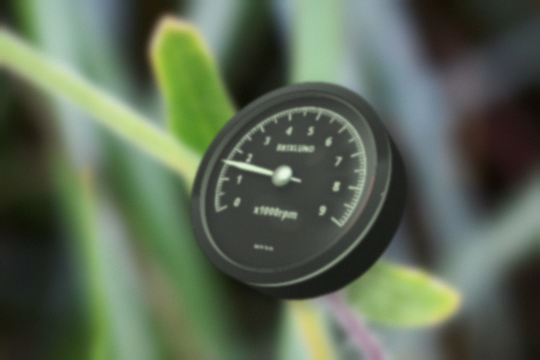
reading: rpm 1500
